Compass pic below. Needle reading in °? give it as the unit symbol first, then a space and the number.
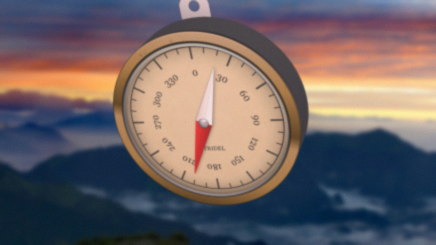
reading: ° 200
